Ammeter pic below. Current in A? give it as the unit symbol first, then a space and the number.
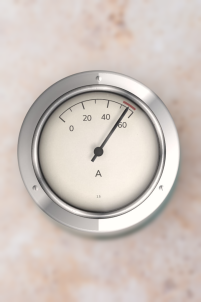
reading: A 55
